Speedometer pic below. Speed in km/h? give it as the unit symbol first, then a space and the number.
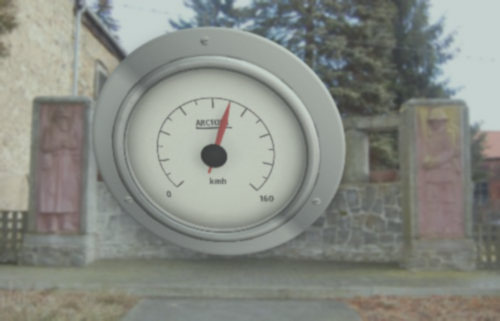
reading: km/h 90
